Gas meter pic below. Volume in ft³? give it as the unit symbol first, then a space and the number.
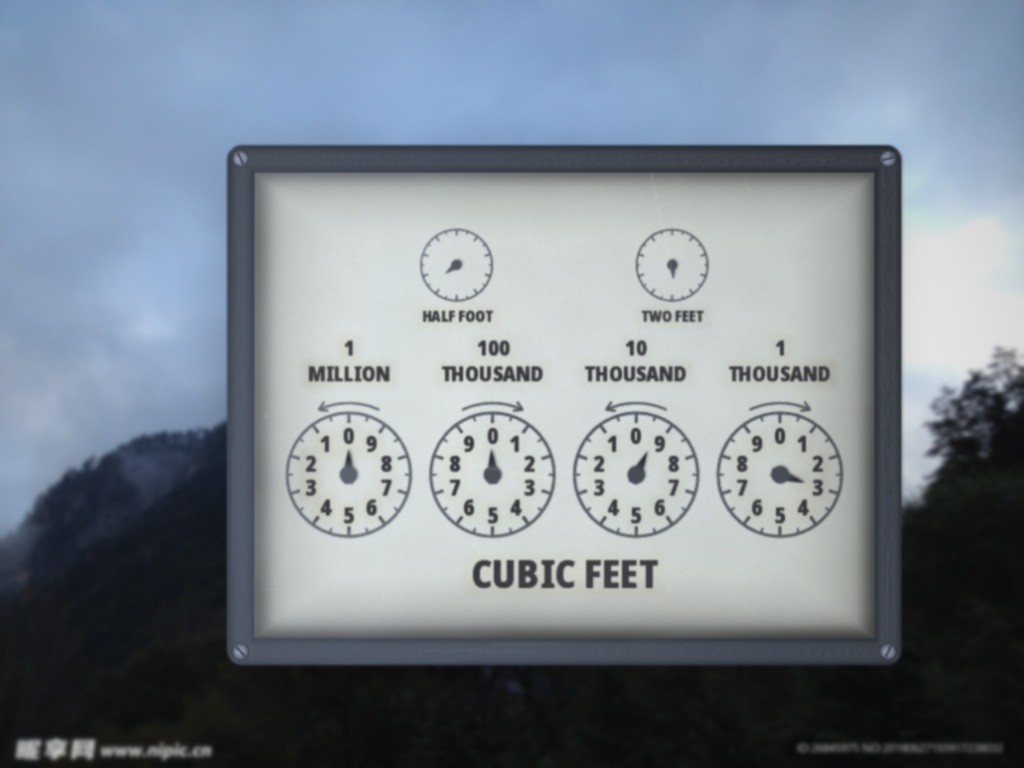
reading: ft³ 999300
